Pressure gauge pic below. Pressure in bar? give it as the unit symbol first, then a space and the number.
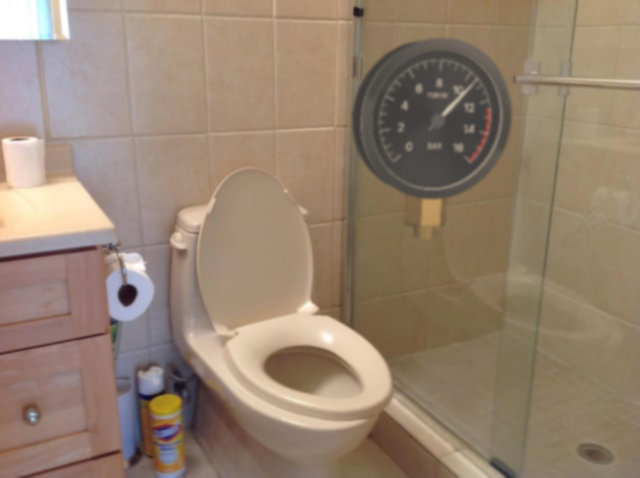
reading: bar 10.5
